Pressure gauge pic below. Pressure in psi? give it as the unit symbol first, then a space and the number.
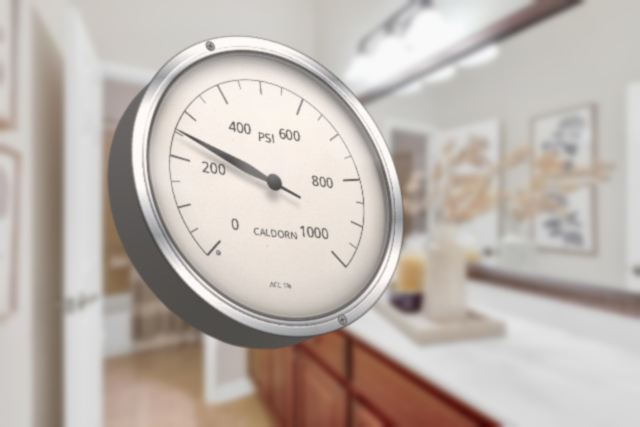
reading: psi 250
